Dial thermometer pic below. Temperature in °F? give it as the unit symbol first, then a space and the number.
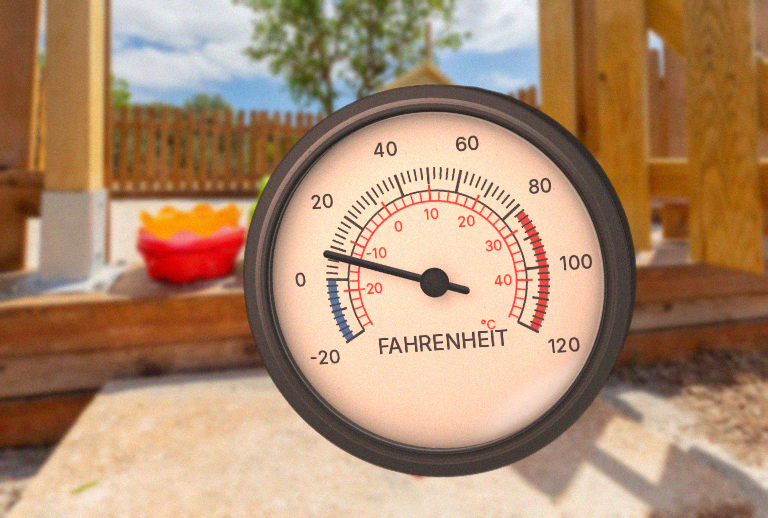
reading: °F 8
